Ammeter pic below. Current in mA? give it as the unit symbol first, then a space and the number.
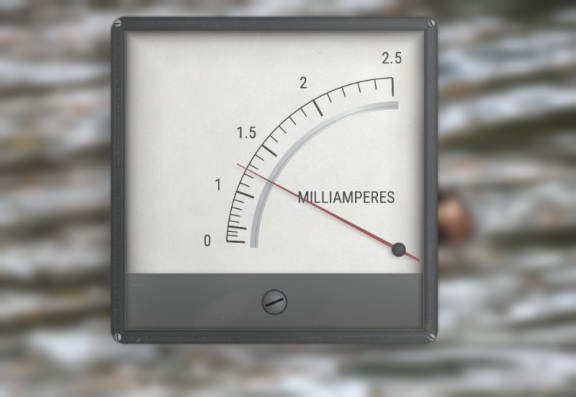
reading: mA 1.25
